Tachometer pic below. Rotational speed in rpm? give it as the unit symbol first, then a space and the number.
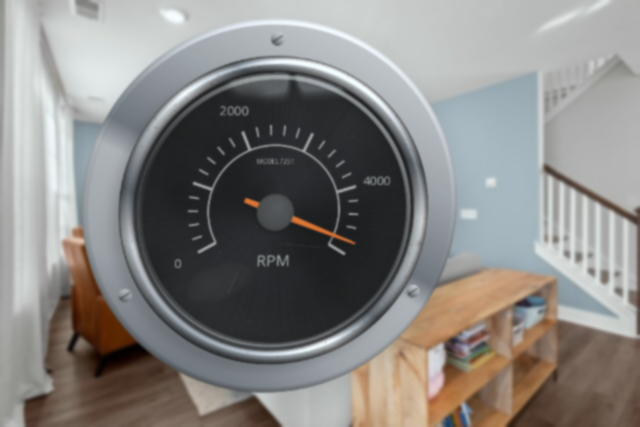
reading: rpm 4800
